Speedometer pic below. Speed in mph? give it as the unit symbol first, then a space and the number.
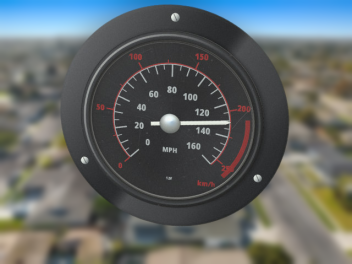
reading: mph 130
